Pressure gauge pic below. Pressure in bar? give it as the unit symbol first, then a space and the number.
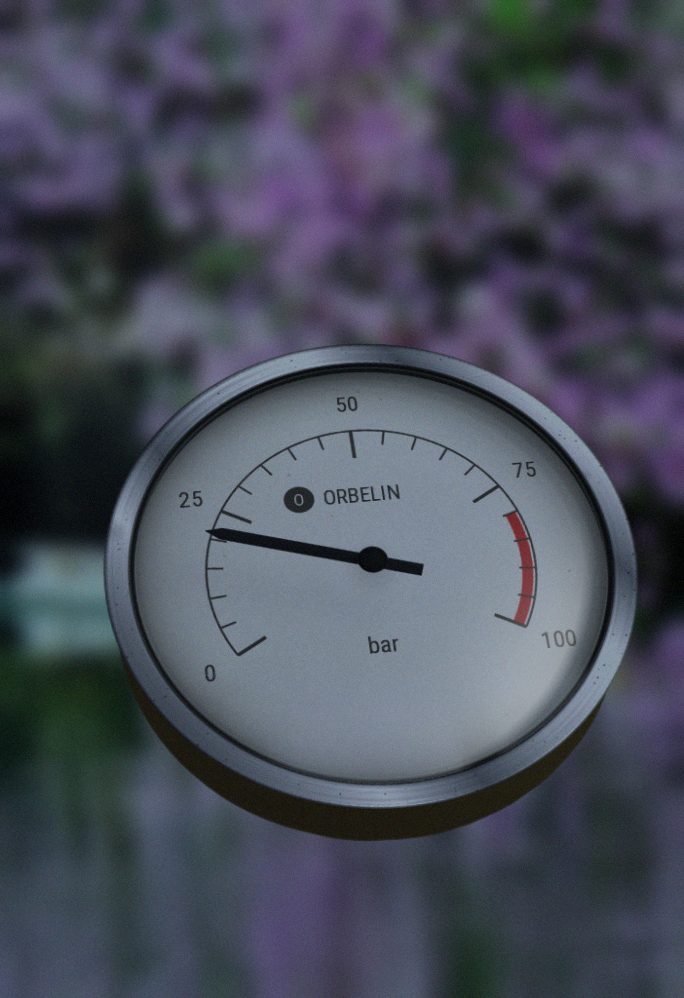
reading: bar 20
